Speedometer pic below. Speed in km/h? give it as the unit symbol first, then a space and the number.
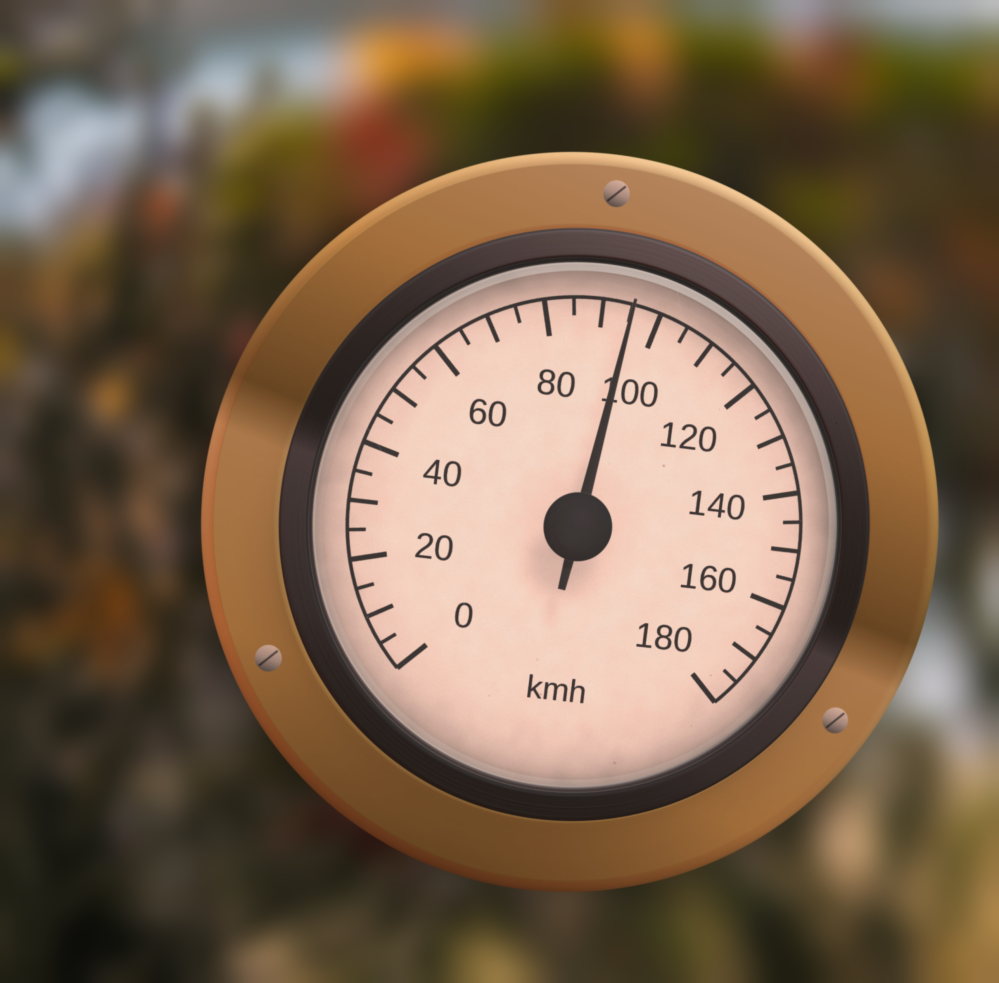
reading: km/h 95
